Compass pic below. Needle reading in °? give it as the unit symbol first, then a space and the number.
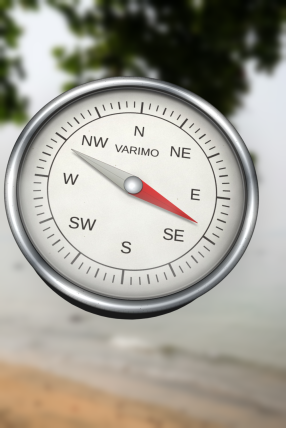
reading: ° 115
